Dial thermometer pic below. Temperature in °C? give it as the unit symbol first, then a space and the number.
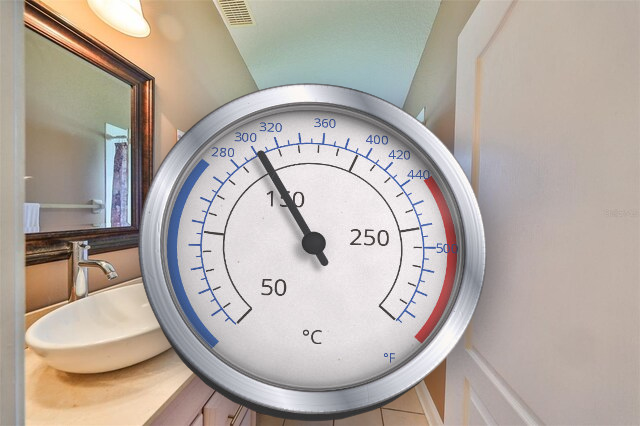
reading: °C 150
